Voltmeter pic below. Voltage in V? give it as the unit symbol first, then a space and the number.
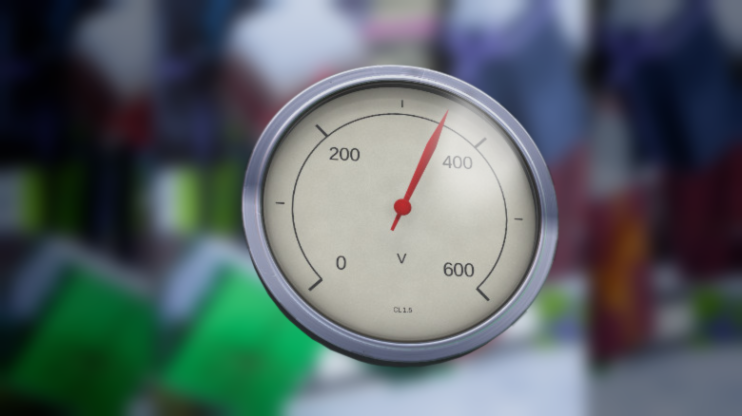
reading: V 350
